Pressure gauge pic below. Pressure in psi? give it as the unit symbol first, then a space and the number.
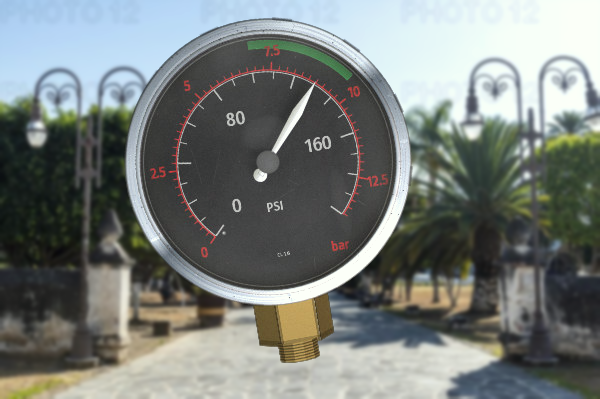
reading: psi 130
